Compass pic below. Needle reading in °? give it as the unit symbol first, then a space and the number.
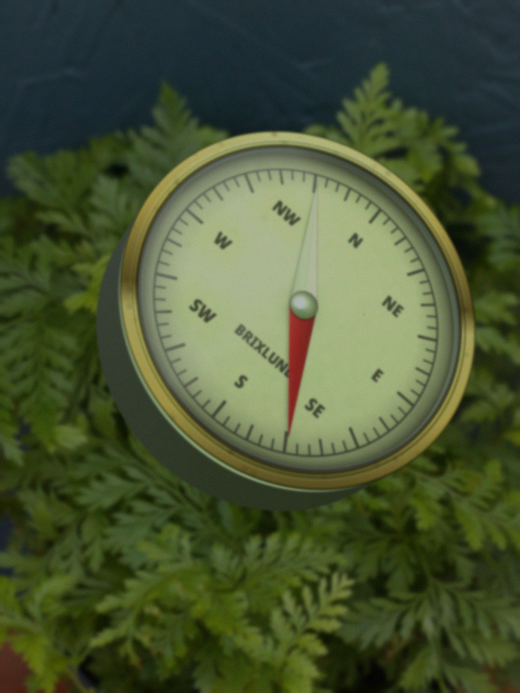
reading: ° 150
